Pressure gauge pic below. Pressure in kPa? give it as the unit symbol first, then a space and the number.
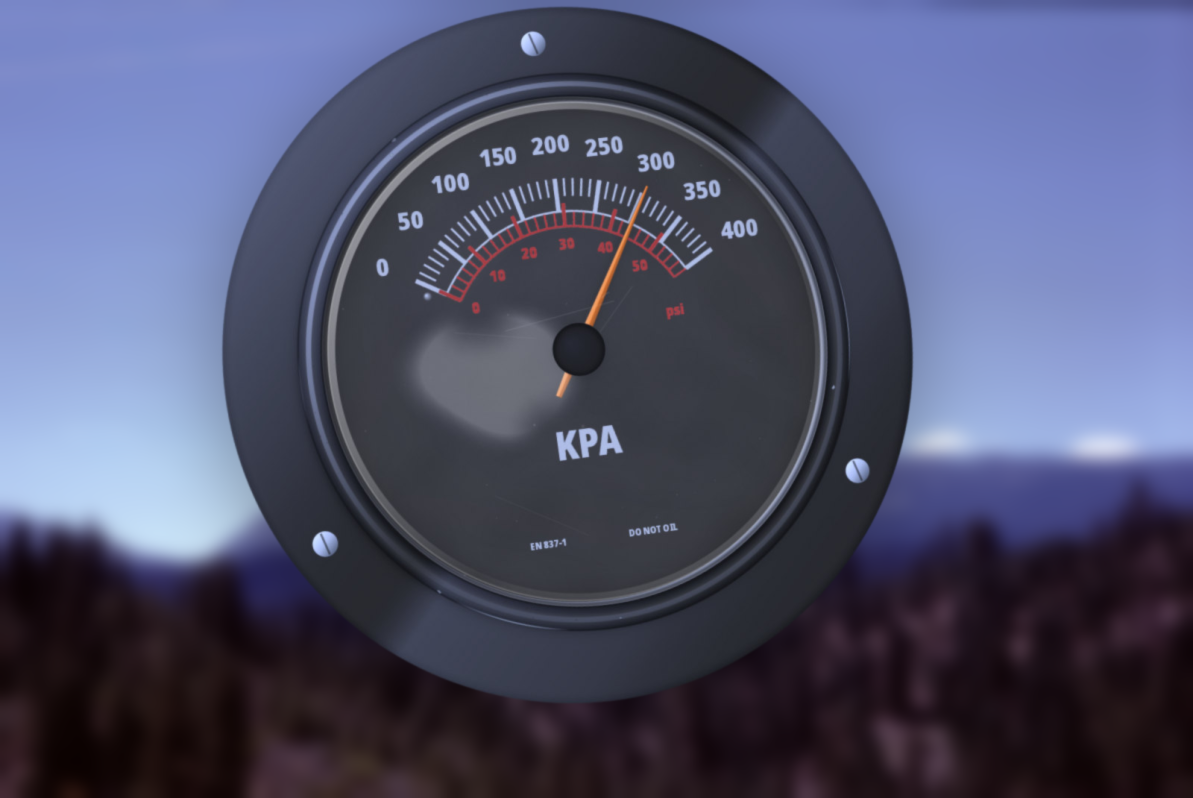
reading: kPa 300
